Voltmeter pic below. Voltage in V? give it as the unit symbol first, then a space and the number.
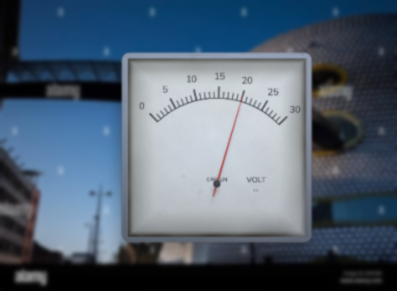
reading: V 20
